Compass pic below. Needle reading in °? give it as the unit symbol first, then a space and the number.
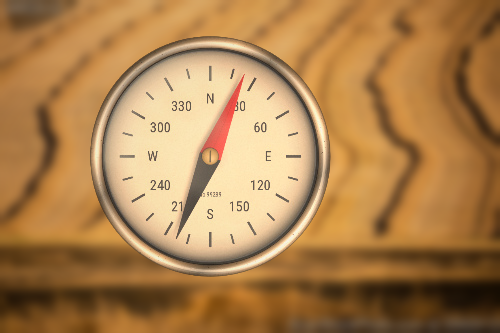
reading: ° 22.5
